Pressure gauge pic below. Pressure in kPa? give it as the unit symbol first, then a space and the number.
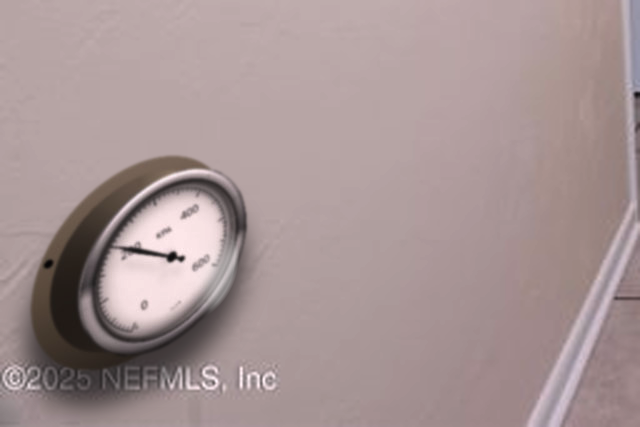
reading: kPa 200
